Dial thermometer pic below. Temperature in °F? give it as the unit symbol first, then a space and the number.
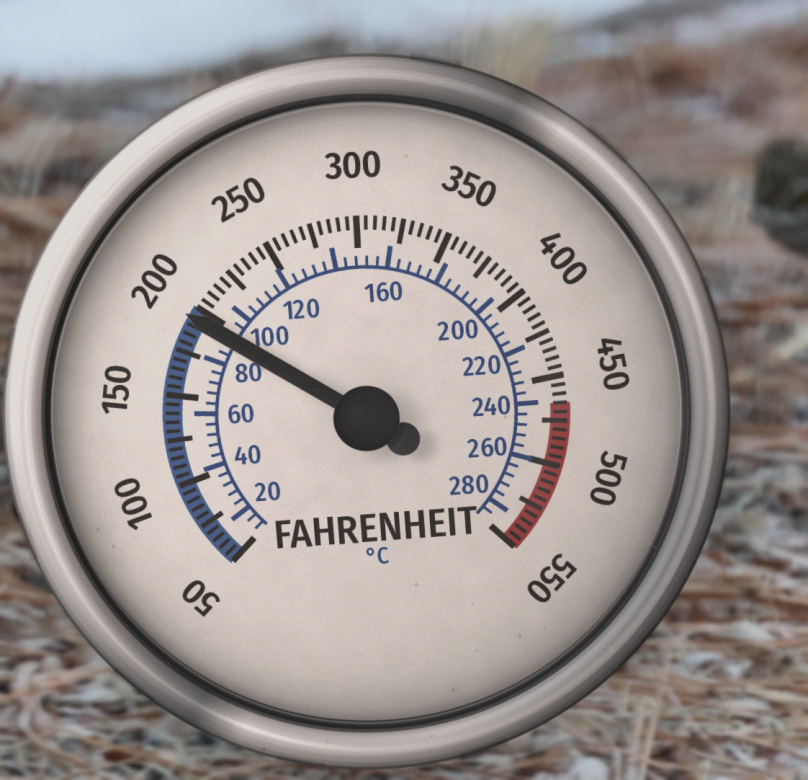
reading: °F 195
